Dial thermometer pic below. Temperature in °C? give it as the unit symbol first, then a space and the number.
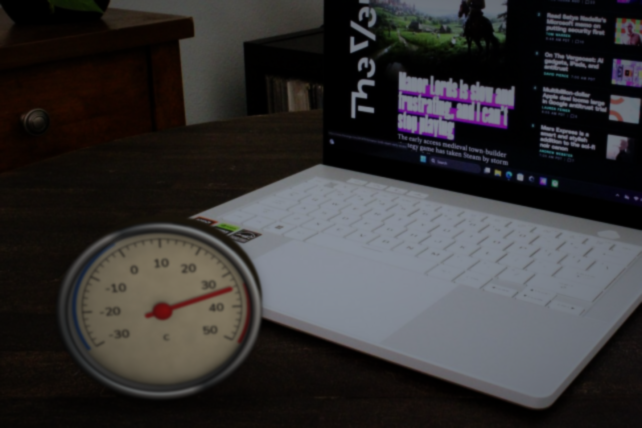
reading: °C 34
